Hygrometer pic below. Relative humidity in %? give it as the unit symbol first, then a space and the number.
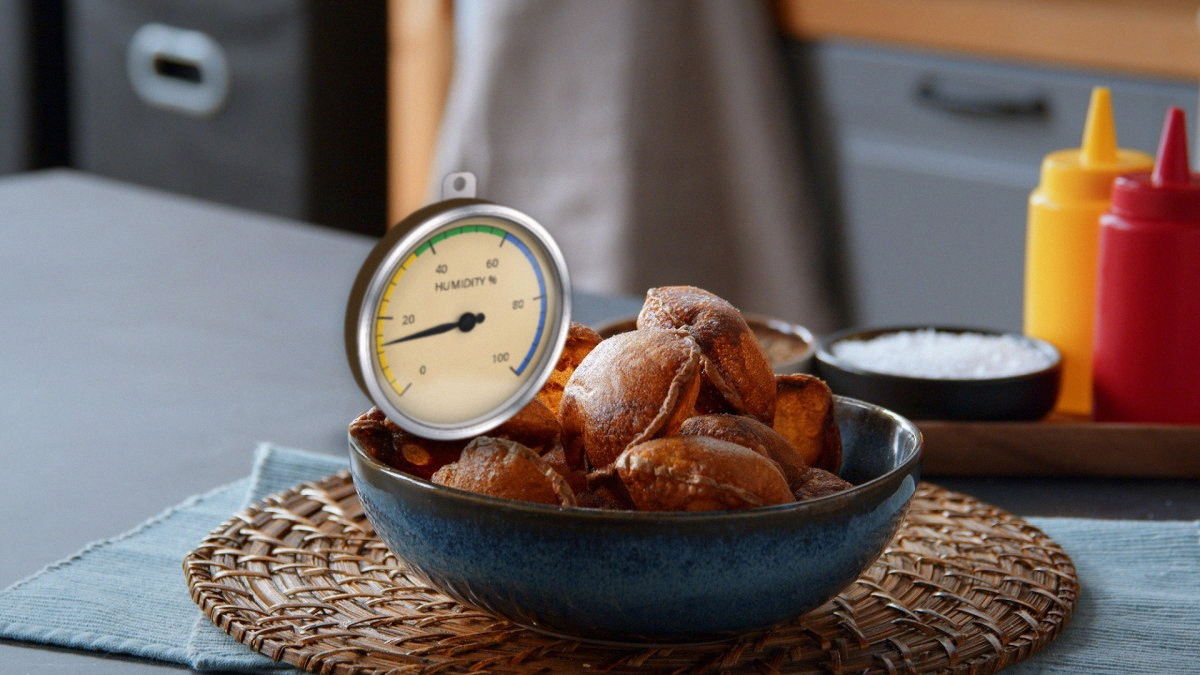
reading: % 14
